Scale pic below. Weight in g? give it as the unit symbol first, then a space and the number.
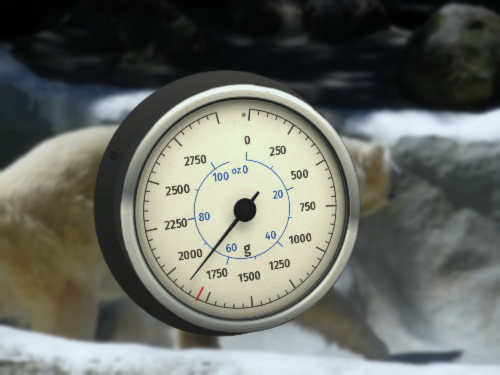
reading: g 1900
